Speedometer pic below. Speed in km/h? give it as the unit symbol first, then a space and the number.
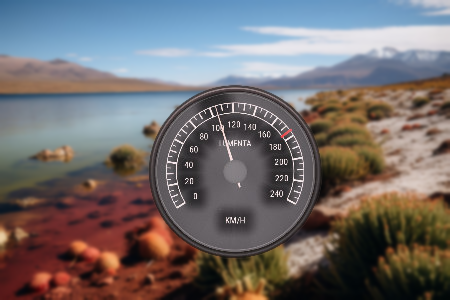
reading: km/h 105
